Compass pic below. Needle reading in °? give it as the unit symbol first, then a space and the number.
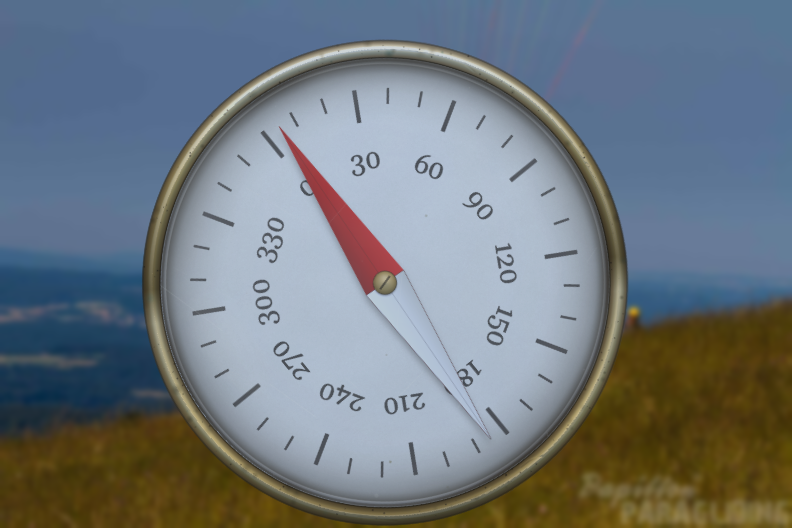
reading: ° 5
